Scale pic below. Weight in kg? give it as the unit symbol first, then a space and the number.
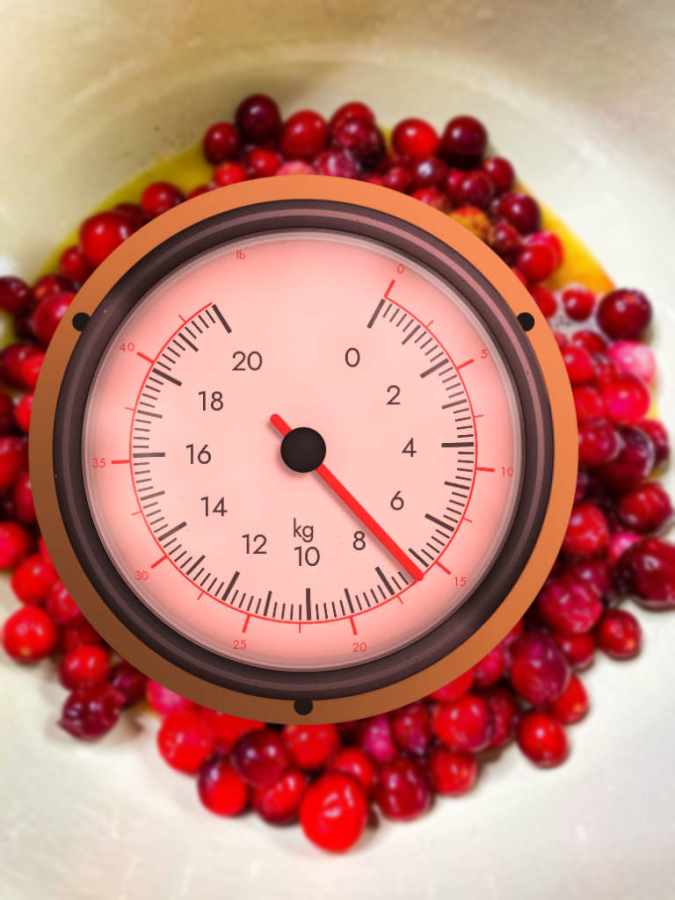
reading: kg 7.3
